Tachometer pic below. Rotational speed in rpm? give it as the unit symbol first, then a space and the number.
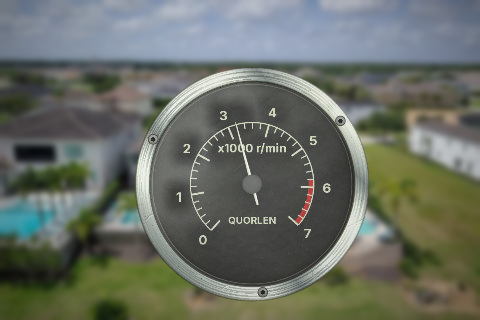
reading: rpm 3200
